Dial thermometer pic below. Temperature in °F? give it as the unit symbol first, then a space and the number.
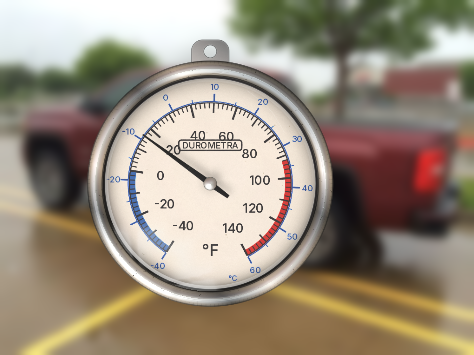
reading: °F 16
